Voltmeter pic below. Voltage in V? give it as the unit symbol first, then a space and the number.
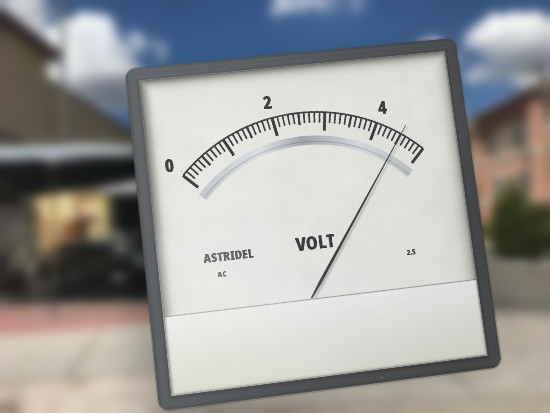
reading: V 4.5
